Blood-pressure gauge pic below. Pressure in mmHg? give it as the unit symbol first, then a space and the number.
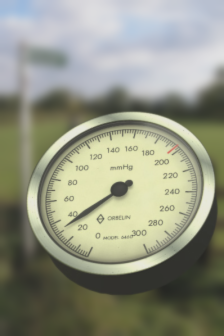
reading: mmHg 30
